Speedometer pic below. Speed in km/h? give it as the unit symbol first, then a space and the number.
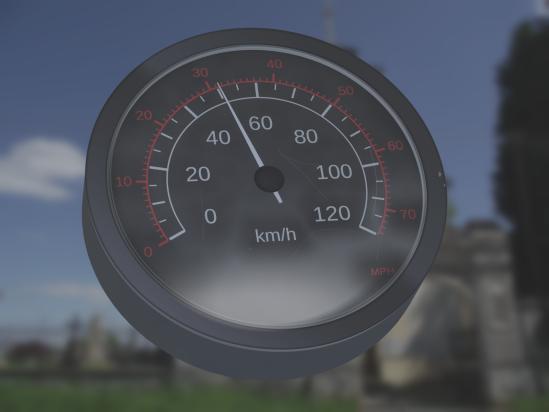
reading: km/h 50
